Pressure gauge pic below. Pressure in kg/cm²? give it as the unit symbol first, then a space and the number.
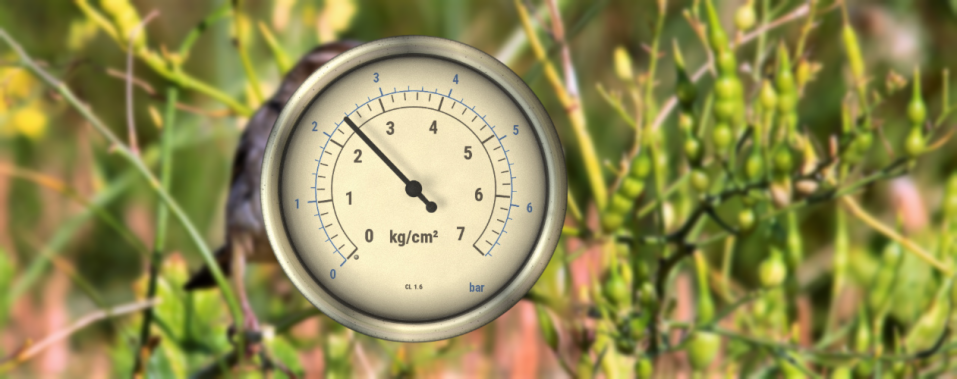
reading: kg/cm² 2.4
